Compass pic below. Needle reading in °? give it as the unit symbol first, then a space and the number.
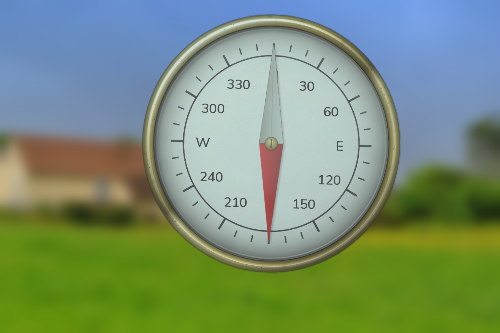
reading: ° 180
